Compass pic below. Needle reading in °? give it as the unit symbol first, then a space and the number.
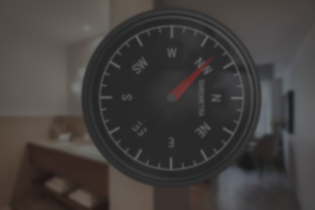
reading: ° 315
